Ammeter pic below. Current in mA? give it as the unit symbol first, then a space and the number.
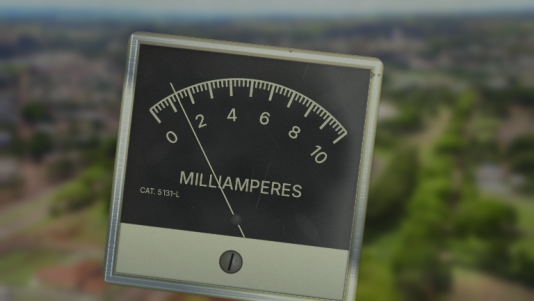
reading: mA 1.4
